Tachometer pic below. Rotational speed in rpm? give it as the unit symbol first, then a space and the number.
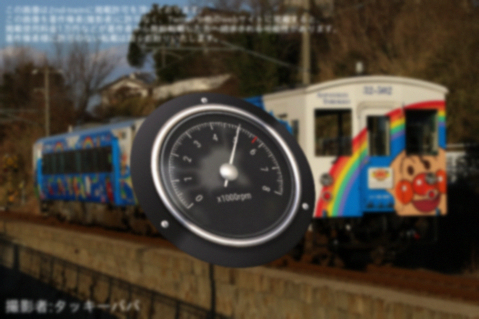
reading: rpm 5000
